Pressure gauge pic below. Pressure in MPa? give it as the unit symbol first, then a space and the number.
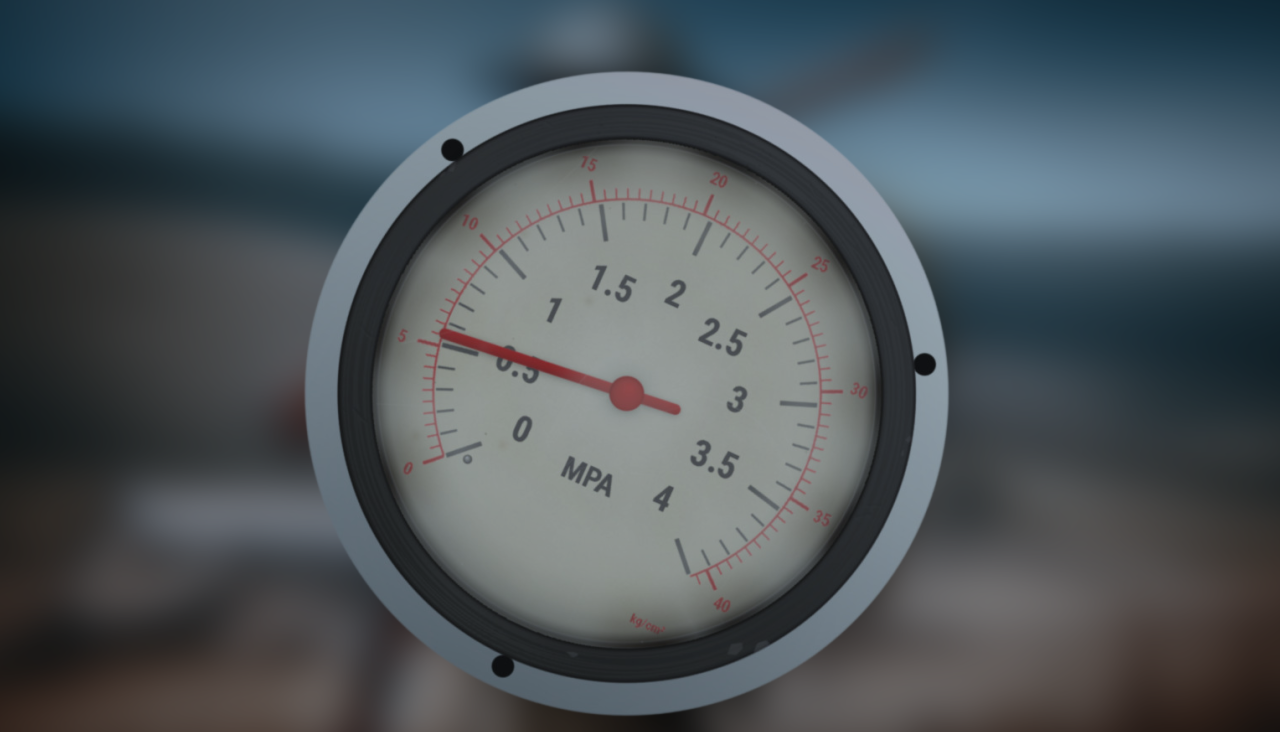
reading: MPa 0.55
